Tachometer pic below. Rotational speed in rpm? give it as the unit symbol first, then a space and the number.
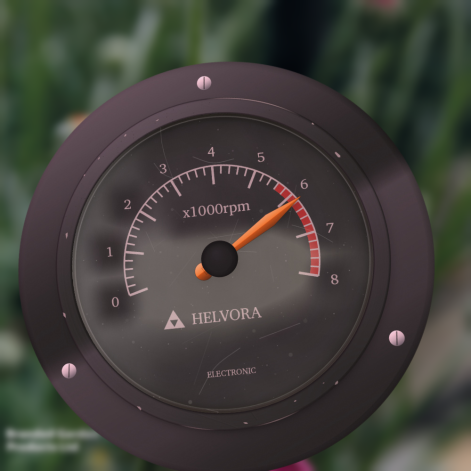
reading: rpm 6200
